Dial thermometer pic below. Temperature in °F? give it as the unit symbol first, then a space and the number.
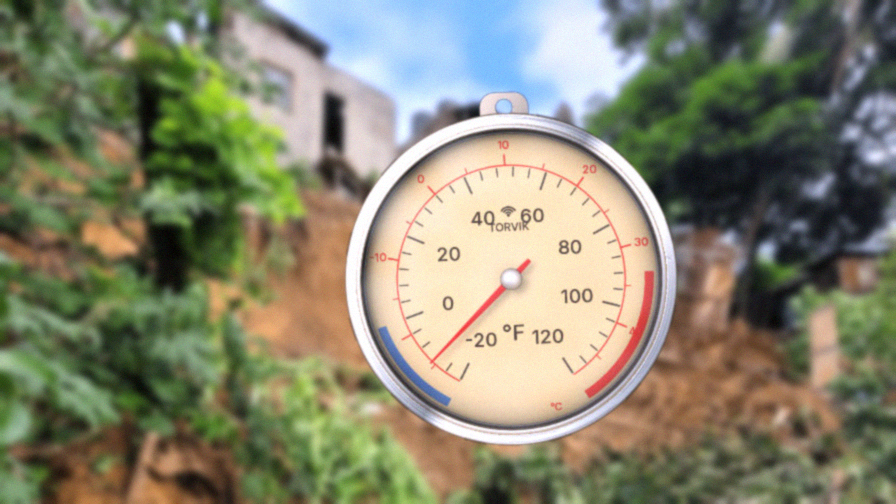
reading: °F -12
